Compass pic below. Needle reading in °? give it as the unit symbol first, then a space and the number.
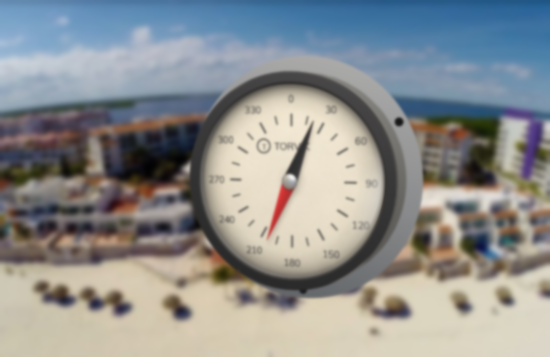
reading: ° 202.5
